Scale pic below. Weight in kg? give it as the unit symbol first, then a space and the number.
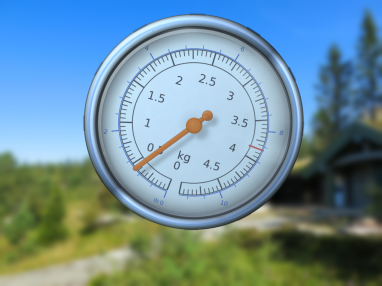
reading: kg 0.45
